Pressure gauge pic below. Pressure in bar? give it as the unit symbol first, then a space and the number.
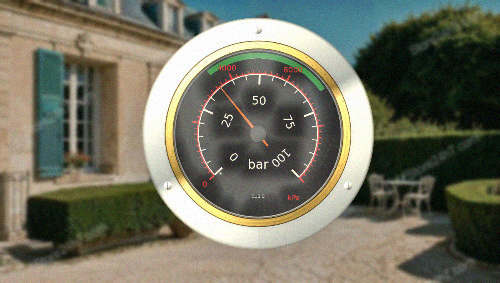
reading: bar 35
